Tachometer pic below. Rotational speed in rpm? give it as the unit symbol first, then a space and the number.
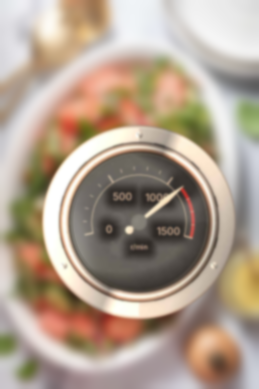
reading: rpm 1100
